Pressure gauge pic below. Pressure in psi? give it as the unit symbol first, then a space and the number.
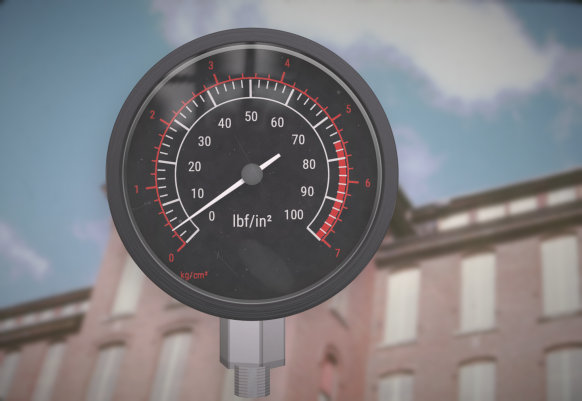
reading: psi 4
